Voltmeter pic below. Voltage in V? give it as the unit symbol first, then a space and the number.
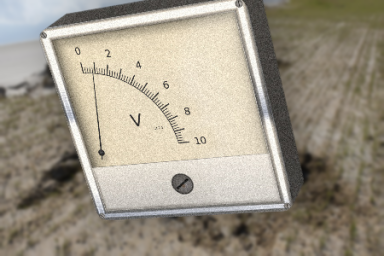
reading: V 1
